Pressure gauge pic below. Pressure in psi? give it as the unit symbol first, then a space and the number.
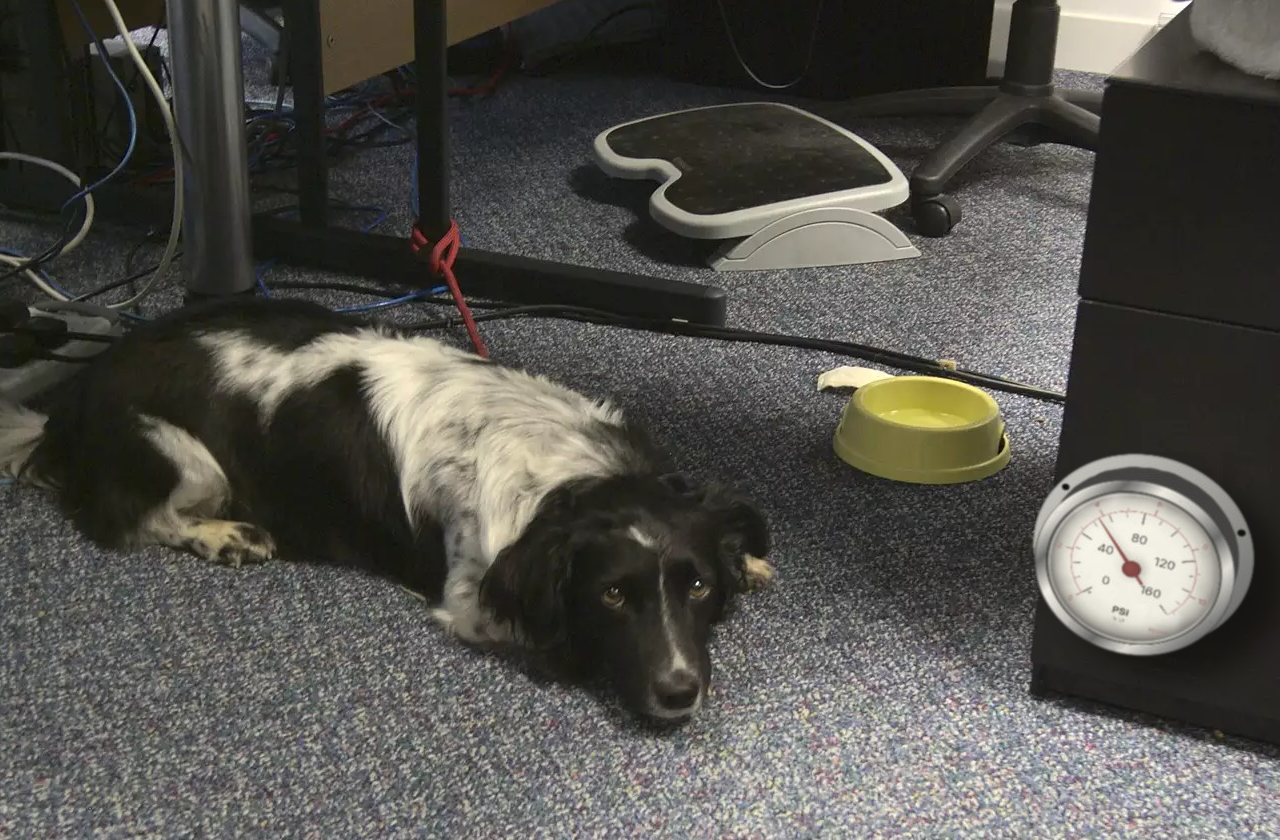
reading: psi 55
